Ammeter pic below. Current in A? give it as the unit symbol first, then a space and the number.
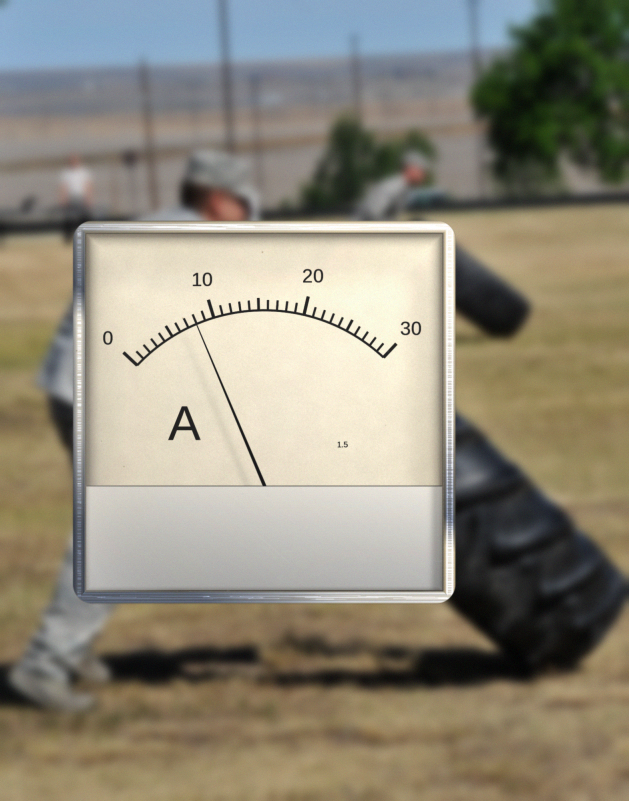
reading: A 8
